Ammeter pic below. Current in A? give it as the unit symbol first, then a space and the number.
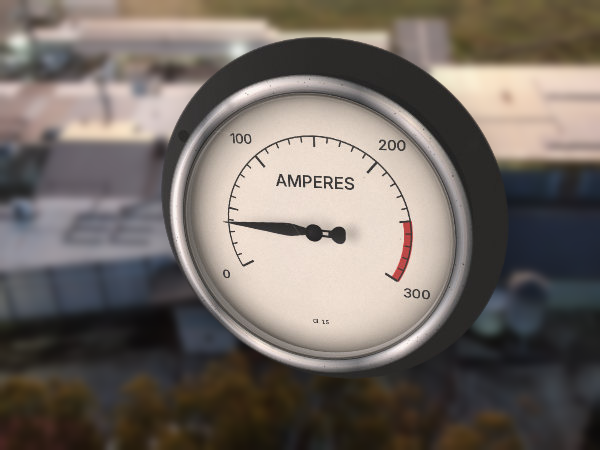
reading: A 40
